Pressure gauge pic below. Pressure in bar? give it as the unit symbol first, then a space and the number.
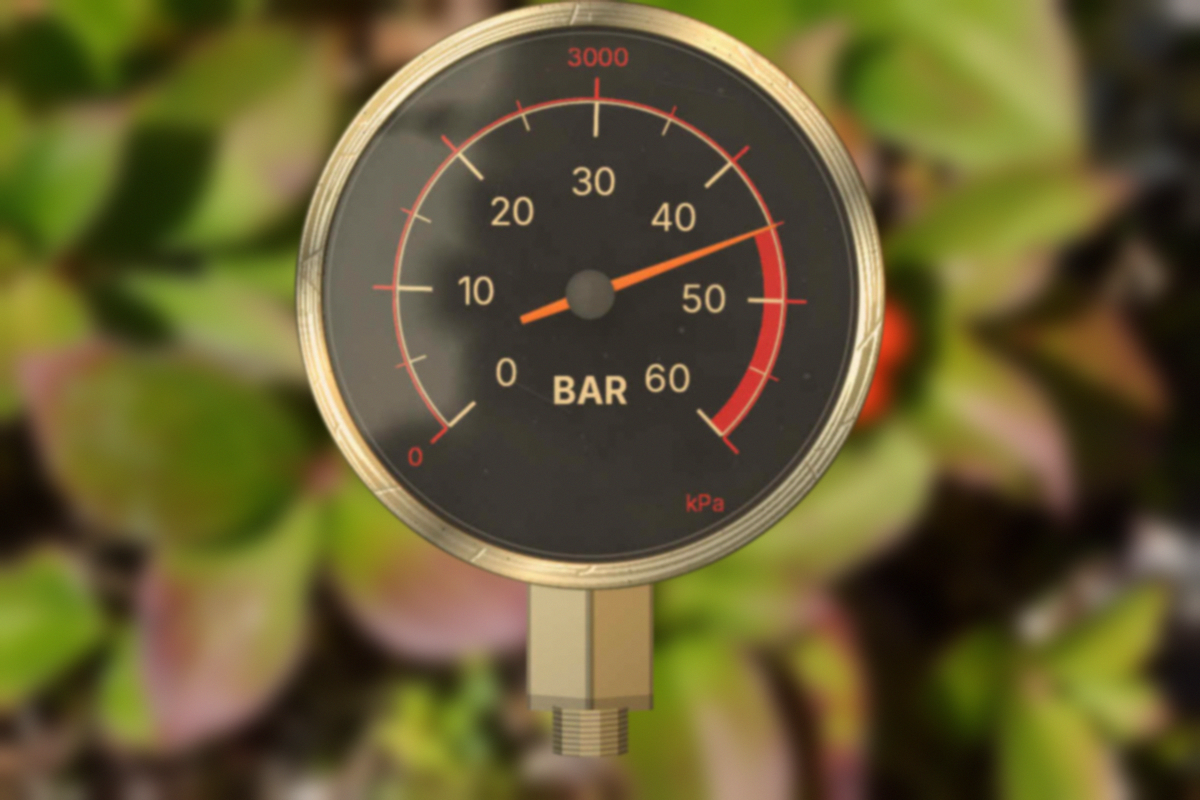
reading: bar 45
